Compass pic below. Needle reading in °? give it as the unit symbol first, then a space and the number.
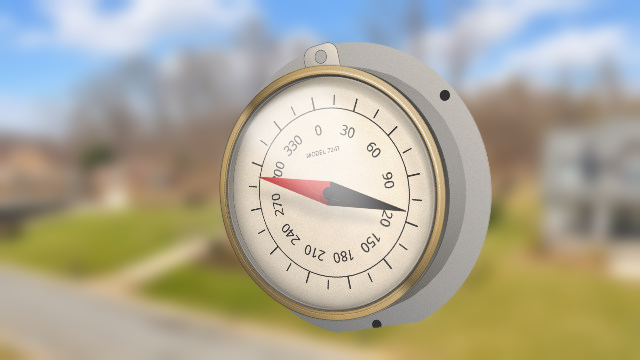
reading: ° 292.5
